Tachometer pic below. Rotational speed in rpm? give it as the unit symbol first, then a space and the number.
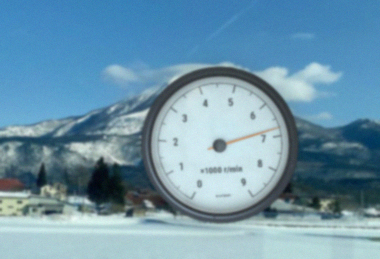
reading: rpm 6750
